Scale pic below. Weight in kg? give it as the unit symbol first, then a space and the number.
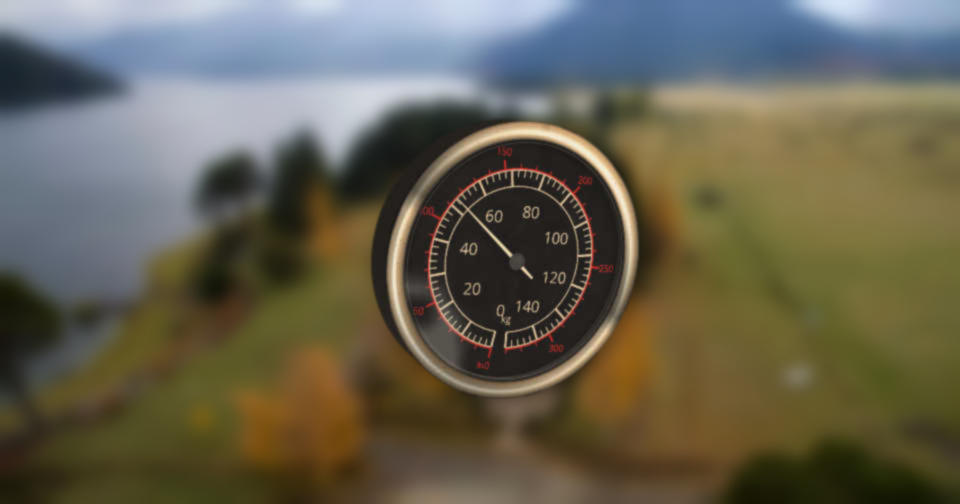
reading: kg 52
